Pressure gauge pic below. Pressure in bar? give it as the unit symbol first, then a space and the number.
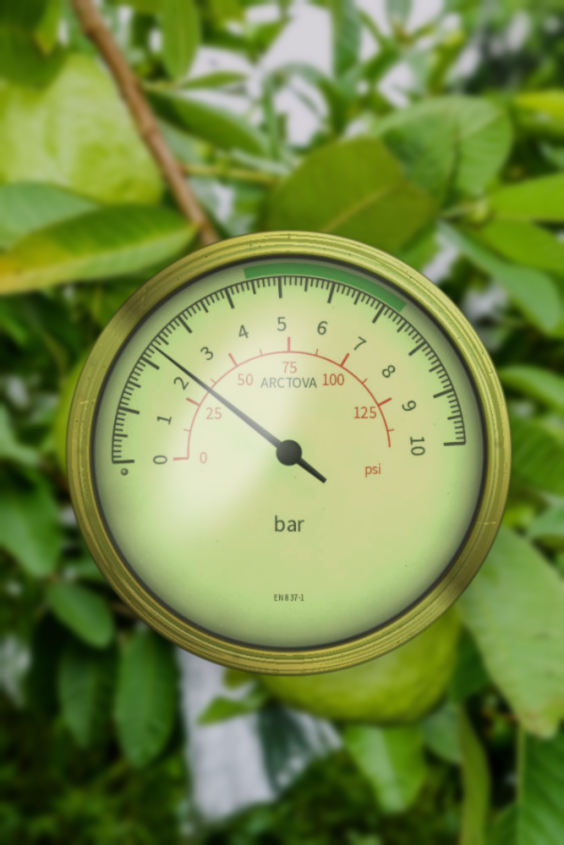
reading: bar 2.3
